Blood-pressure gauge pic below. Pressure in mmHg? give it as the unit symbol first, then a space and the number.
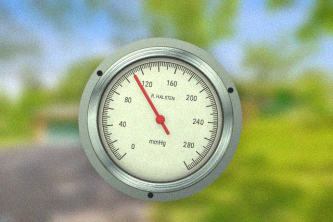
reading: mmHg 110
